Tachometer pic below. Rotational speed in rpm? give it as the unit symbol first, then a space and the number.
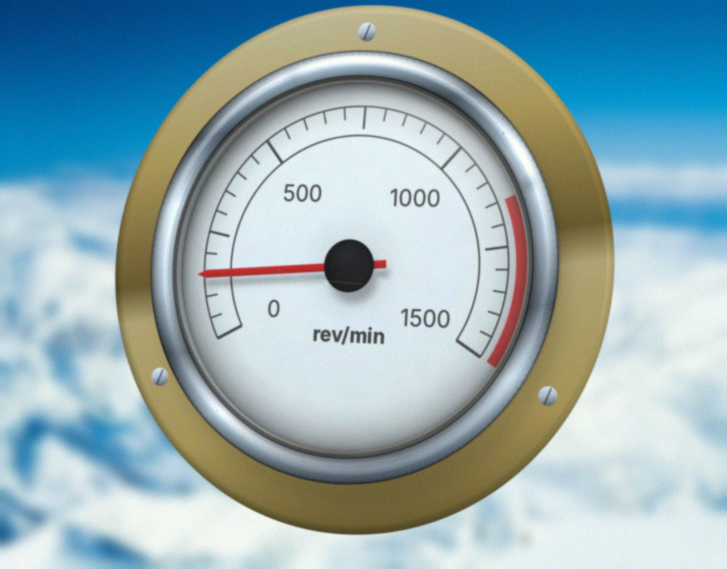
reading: rpm 150
